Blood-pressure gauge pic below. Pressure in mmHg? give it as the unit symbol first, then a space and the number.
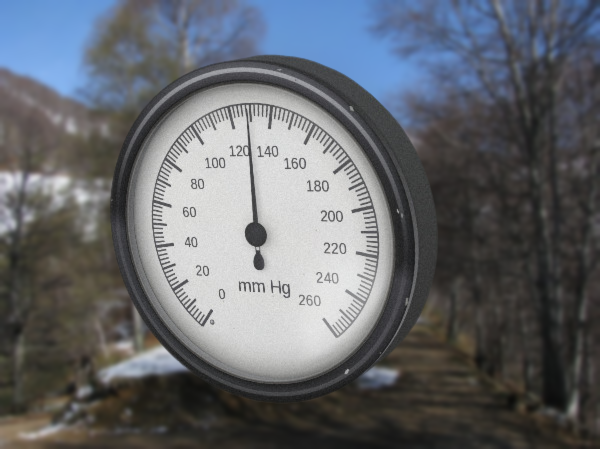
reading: mmHg 130
